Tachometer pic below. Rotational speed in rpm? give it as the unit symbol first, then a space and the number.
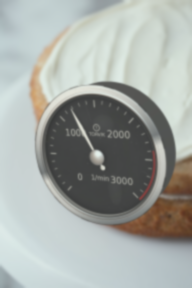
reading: rpm 1200
